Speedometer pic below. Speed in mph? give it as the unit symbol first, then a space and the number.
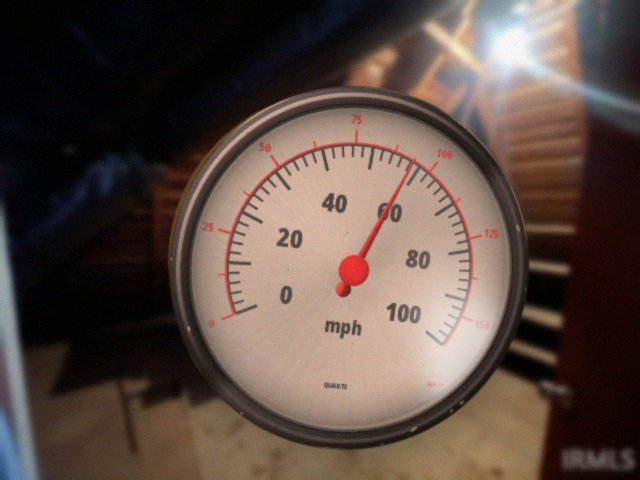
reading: mph 58
